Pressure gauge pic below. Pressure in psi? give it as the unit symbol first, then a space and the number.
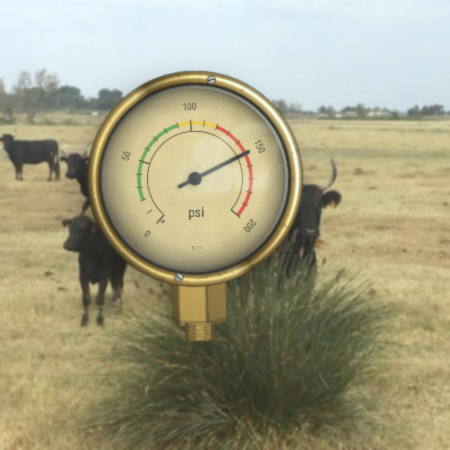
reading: psi 150
